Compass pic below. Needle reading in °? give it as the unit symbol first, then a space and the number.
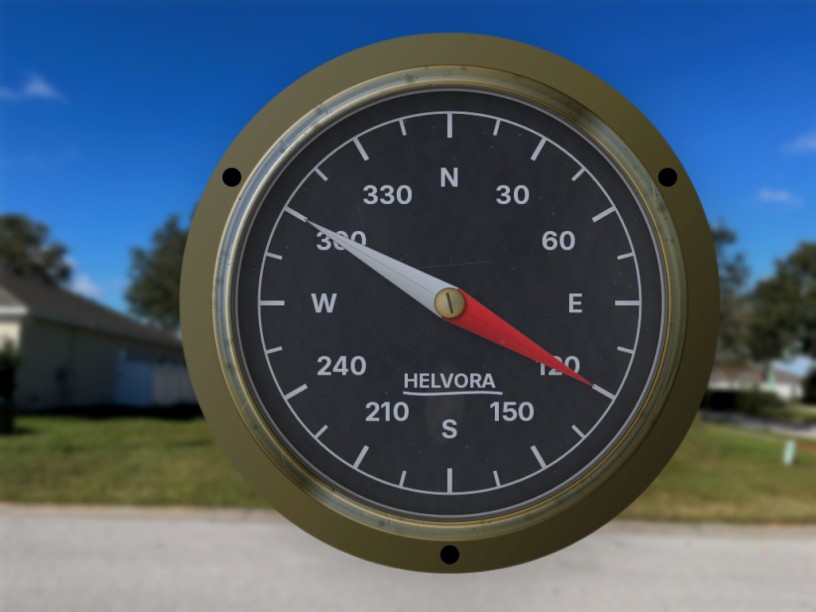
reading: ° 120
